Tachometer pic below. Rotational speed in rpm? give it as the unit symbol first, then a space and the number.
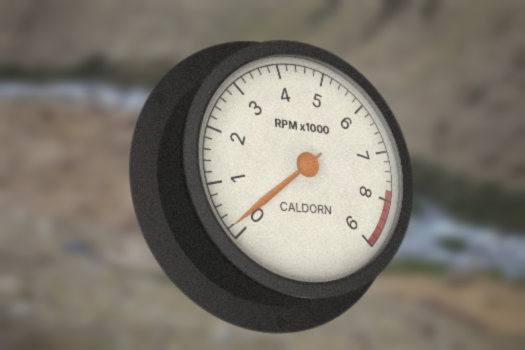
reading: rpm 200
